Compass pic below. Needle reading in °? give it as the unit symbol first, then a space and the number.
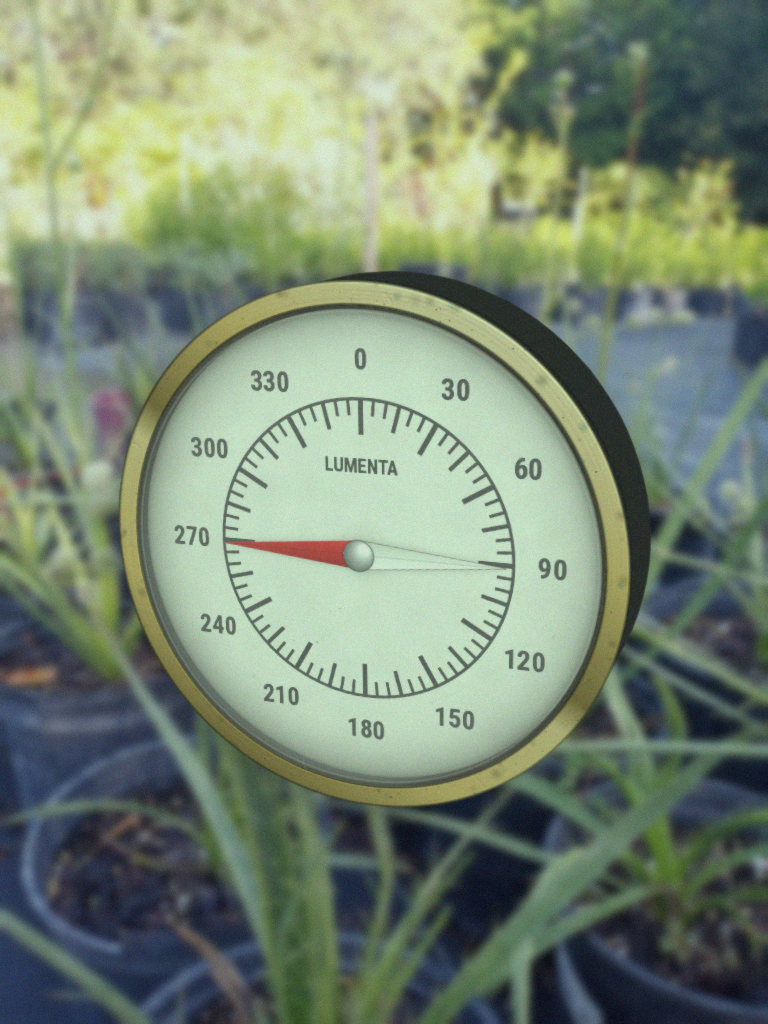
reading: ° 270
